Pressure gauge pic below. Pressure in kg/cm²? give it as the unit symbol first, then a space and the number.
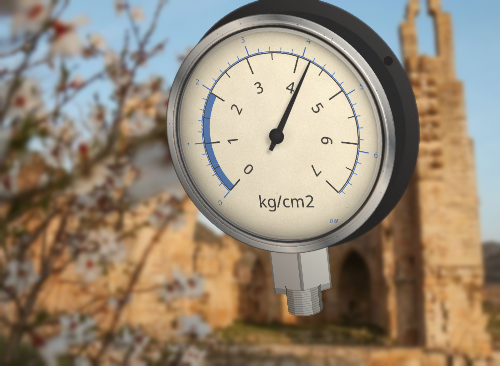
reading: kg/cm² 4.25
